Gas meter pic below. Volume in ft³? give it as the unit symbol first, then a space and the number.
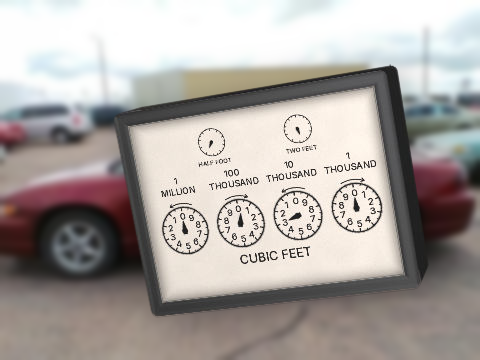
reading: ft³ 3000
